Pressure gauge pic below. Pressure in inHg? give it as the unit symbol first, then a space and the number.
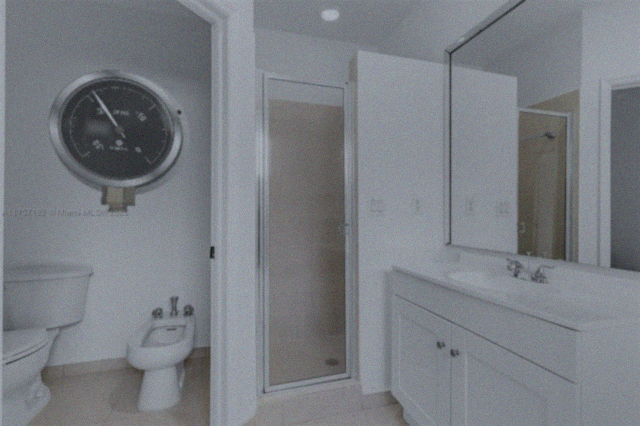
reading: inHg -19
